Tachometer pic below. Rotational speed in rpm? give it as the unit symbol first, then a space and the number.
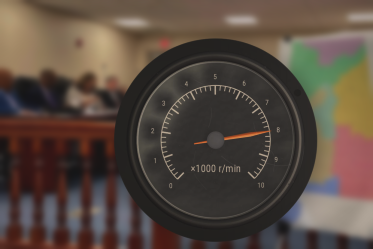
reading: rpm 8000
